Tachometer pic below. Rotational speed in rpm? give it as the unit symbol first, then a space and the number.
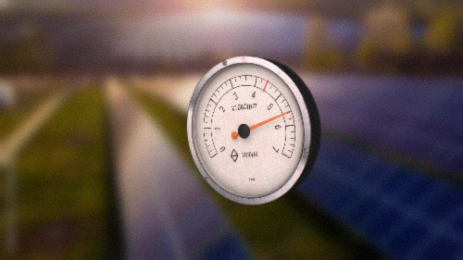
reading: rpm 5600
